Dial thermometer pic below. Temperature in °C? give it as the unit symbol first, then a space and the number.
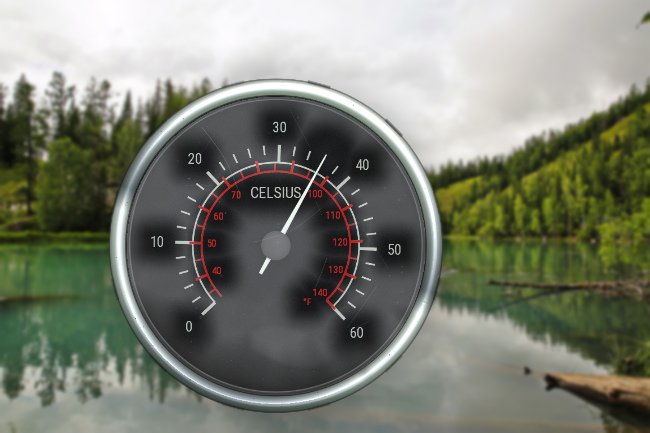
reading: °C 36
